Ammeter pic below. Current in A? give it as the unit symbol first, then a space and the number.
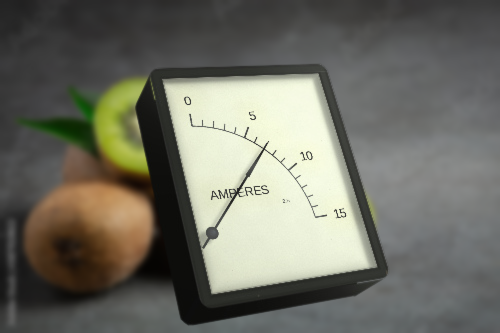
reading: A 7
